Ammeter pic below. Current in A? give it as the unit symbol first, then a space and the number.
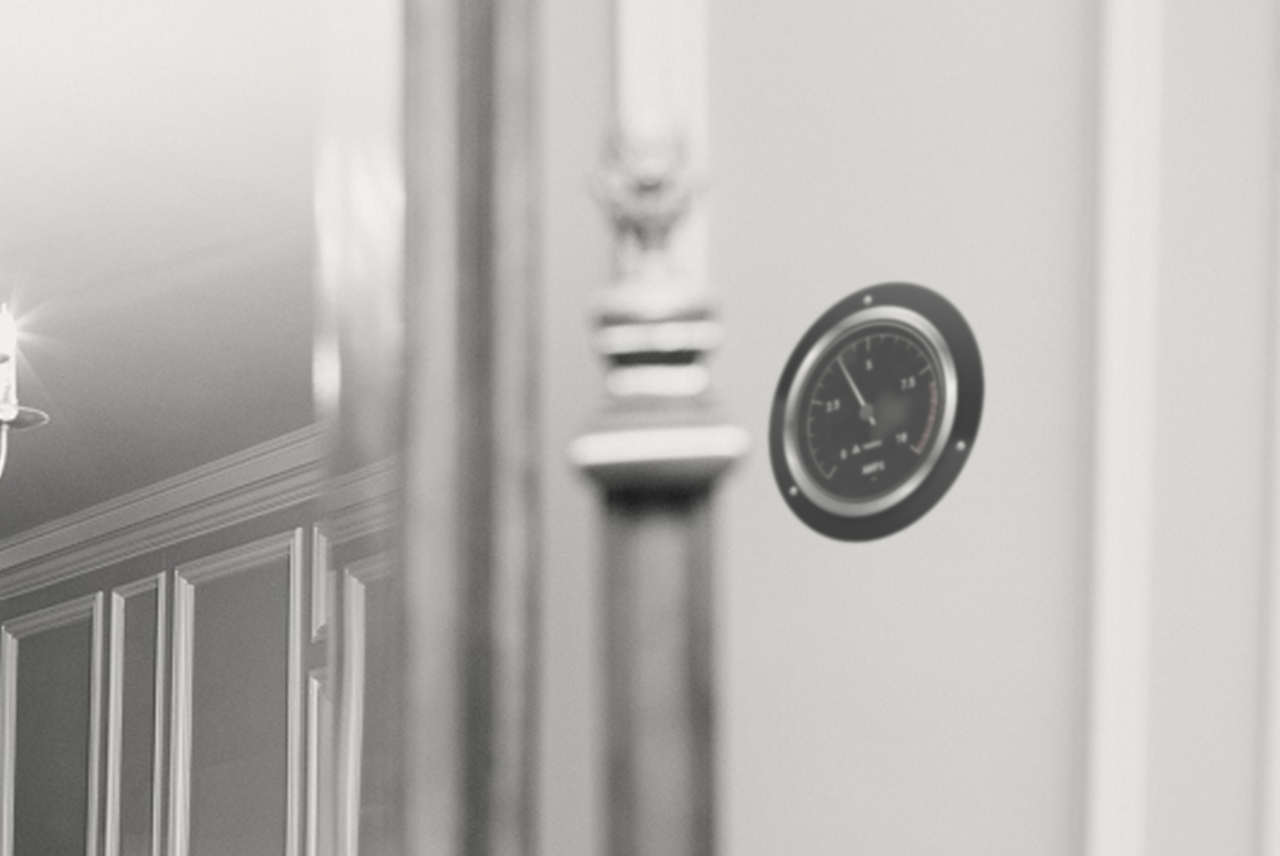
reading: A 4
